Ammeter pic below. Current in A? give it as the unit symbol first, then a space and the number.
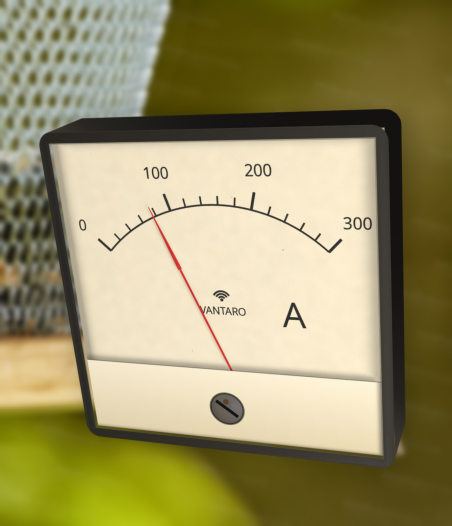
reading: A 80
